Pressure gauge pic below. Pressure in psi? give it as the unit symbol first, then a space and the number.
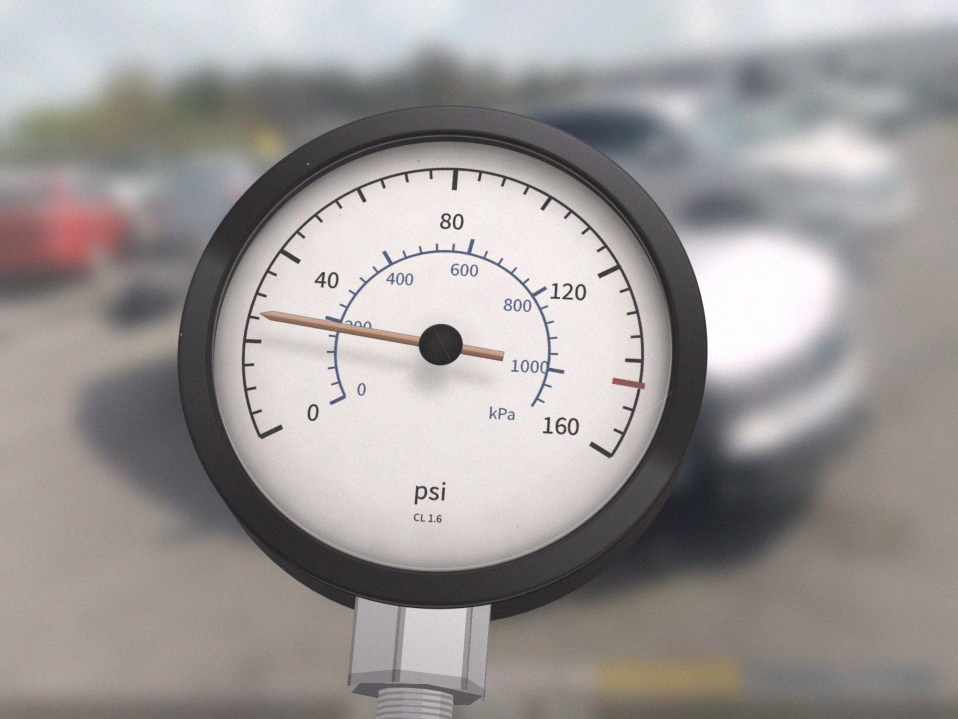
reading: psi 25
